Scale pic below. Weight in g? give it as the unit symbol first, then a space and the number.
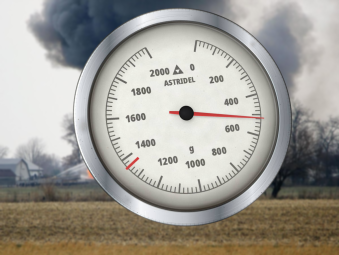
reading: g 520
